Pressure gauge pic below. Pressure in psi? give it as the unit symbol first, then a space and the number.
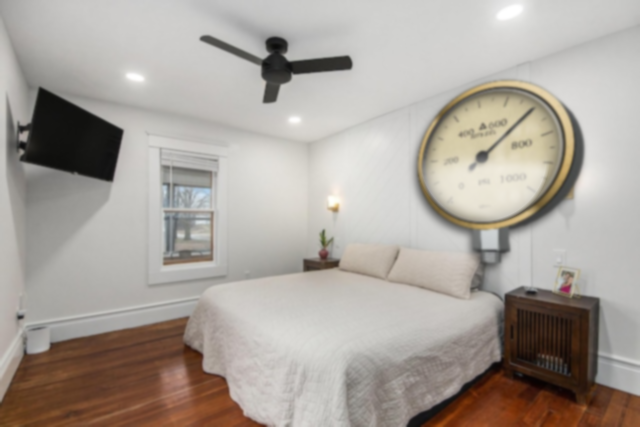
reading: psi 700
